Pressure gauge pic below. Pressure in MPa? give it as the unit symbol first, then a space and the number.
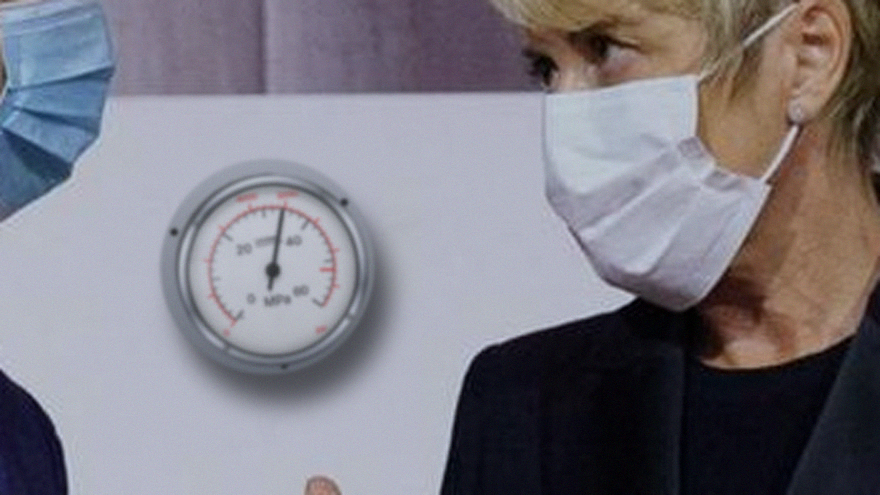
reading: MPa 34
